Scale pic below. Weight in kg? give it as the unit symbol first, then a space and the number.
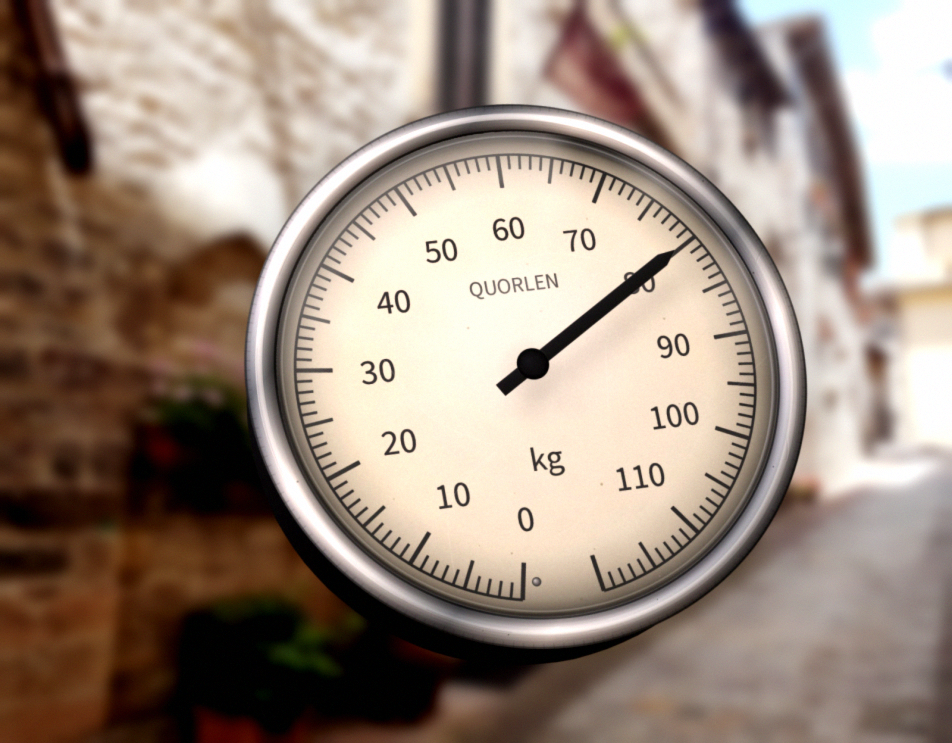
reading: kg 80
